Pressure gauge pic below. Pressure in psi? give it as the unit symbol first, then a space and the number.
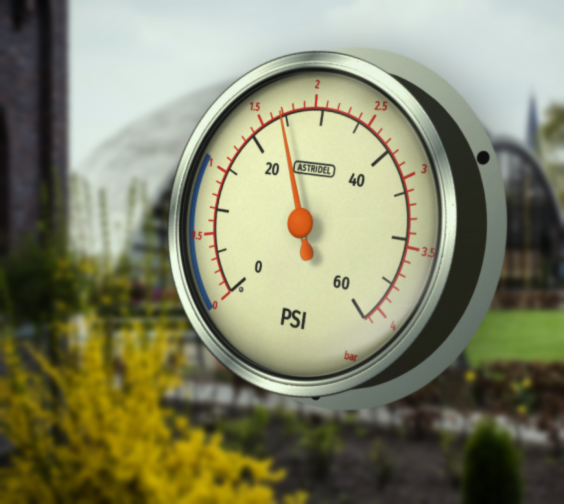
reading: psi 25
